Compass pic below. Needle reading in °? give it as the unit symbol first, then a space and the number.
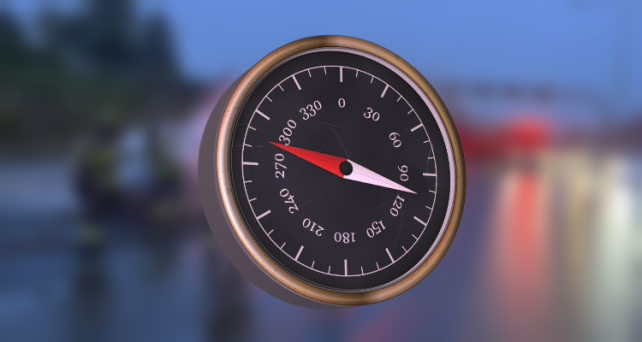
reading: ° 285
